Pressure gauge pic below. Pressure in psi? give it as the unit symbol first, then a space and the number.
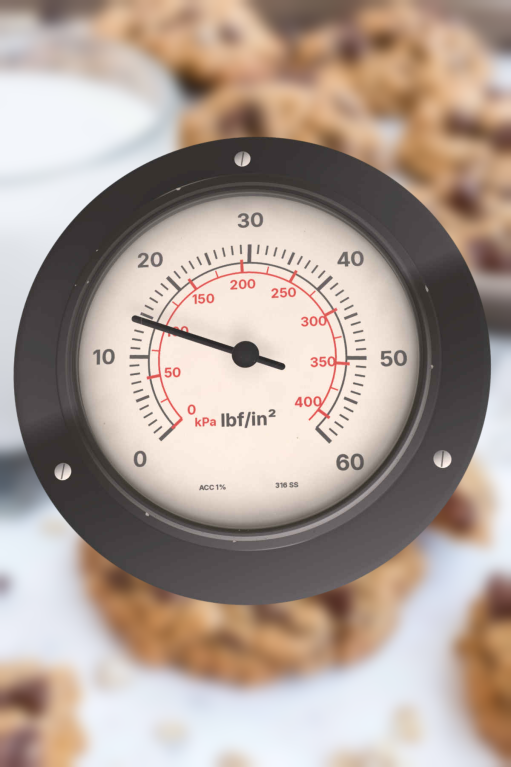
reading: psi 14
